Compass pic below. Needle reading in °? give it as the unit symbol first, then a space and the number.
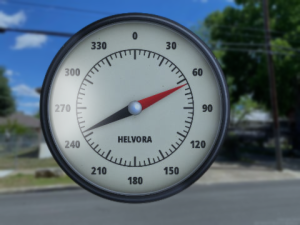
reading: ° 65
